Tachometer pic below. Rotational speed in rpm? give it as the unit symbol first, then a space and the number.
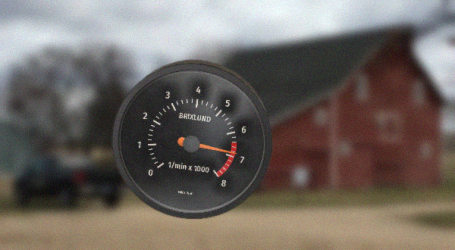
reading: rpm 6800
